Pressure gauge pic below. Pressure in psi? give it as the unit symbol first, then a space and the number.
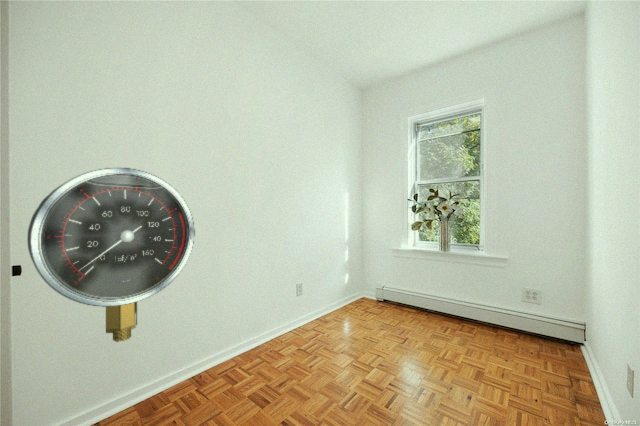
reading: psi 5
